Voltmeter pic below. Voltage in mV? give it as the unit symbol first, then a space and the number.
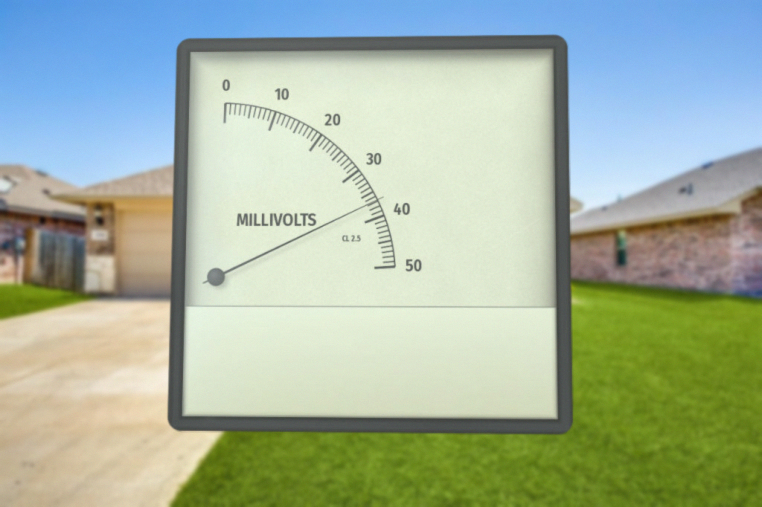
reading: mV 37
